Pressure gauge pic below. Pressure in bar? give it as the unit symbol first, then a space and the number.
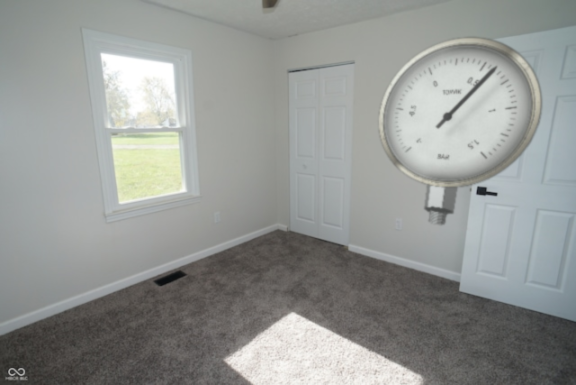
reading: bar 0.6
